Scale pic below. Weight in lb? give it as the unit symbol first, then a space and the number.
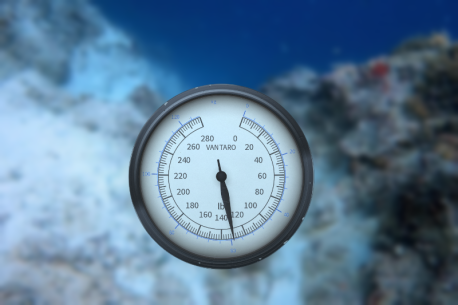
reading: lb 130
